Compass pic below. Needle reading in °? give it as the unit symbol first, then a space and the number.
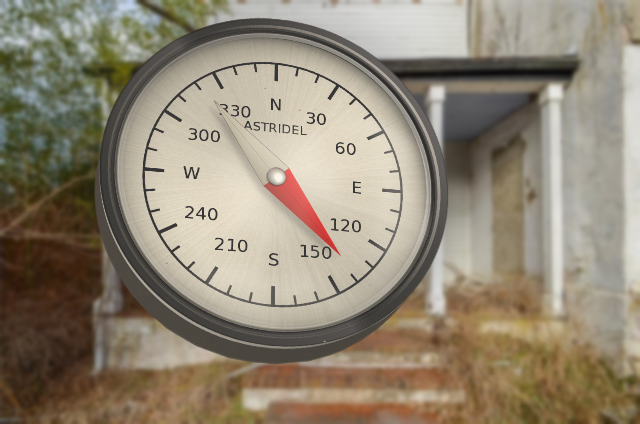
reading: ° 140
